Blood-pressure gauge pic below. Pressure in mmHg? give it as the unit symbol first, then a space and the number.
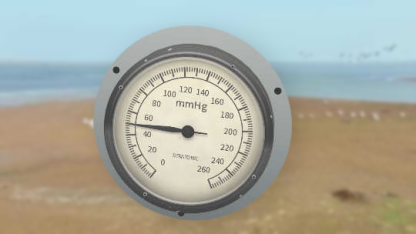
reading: mmHg 50
